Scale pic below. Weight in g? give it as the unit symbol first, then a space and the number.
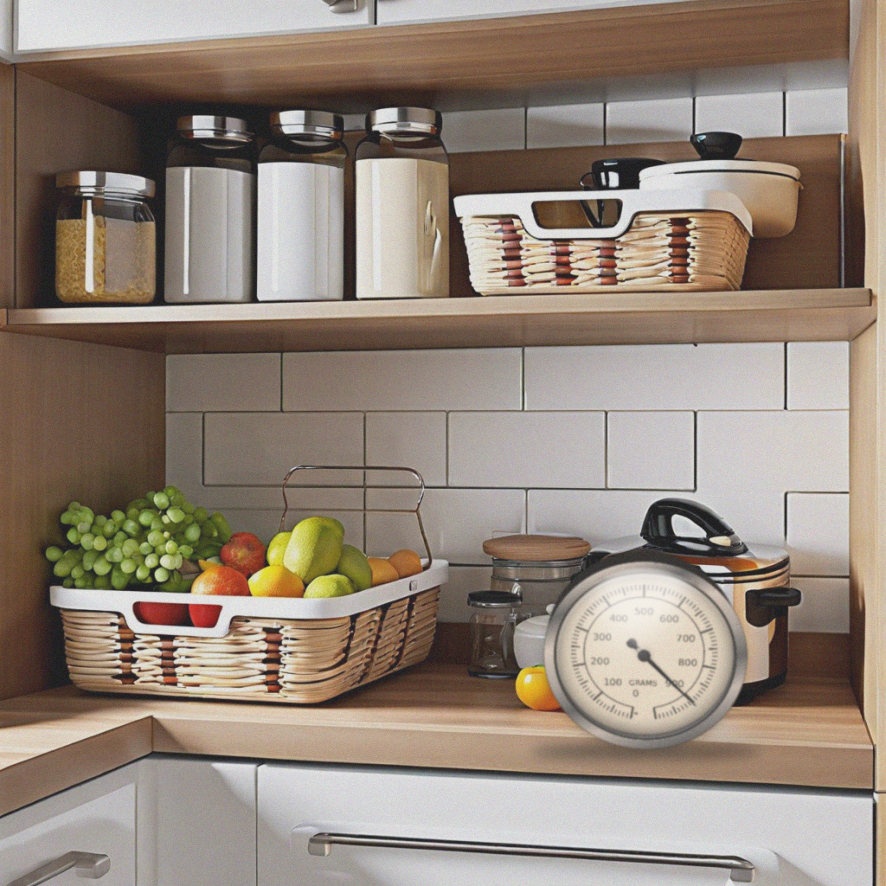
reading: g 900
